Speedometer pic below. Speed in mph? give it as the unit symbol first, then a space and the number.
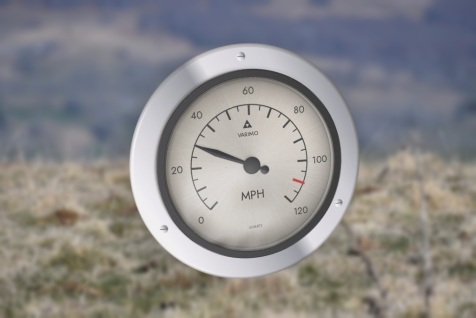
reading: mph 30
